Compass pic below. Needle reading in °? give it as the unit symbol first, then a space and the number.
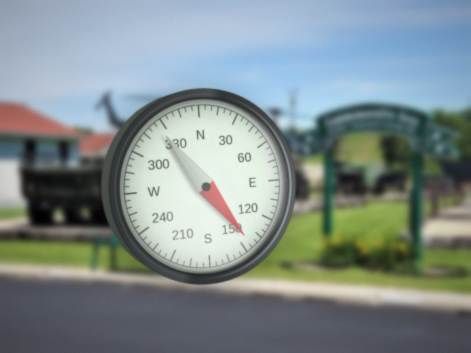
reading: ° 145
